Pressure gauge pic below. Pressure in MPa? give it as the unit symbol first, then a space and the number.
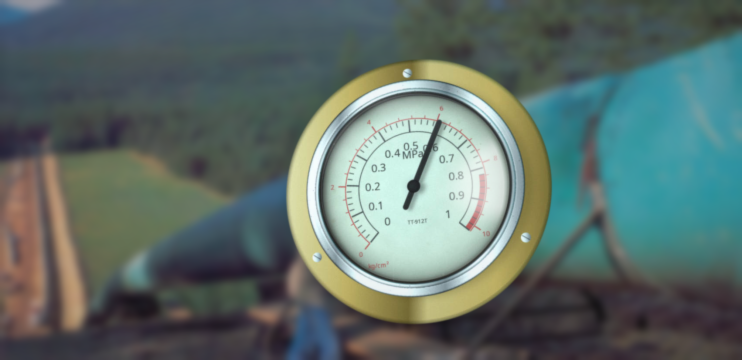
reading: MPa 0.6
